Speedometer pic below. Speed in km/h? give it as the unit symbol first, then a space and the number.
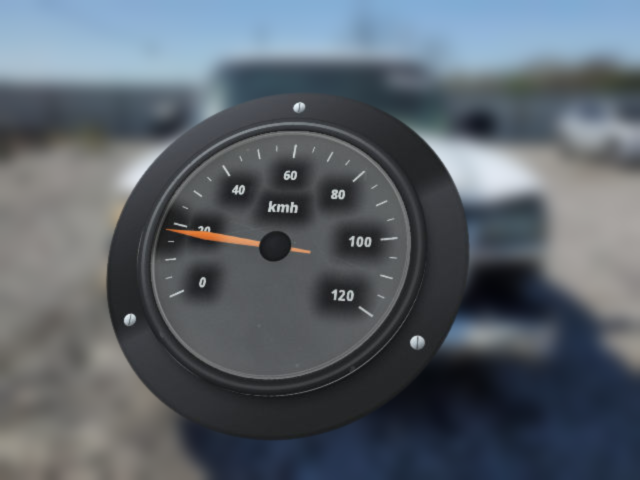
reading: km/h 17.5
